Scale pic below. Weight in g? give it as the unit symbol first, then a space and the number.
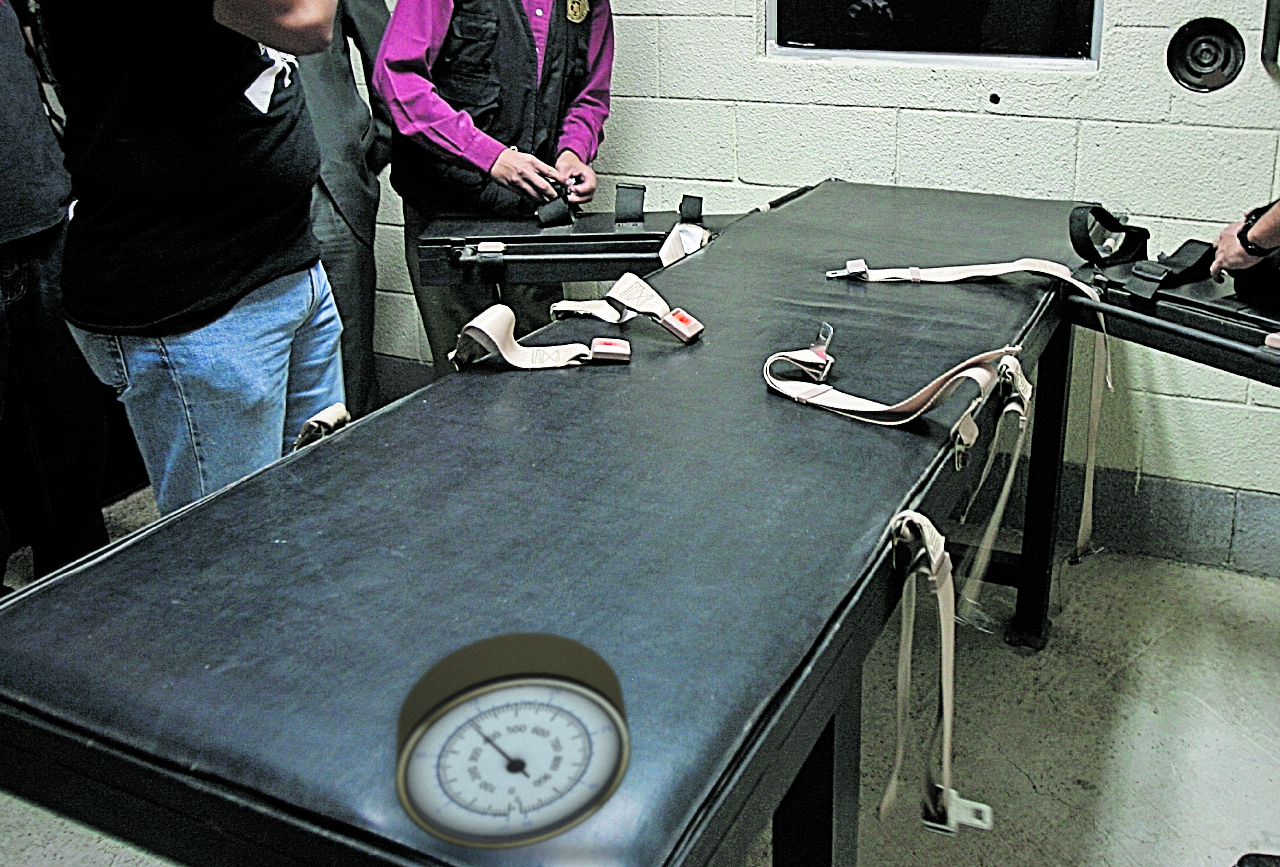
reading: g 400
